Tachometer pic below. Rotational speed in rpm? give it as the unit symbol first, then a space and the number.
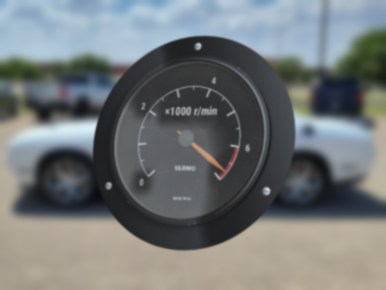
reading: rpm 6750
